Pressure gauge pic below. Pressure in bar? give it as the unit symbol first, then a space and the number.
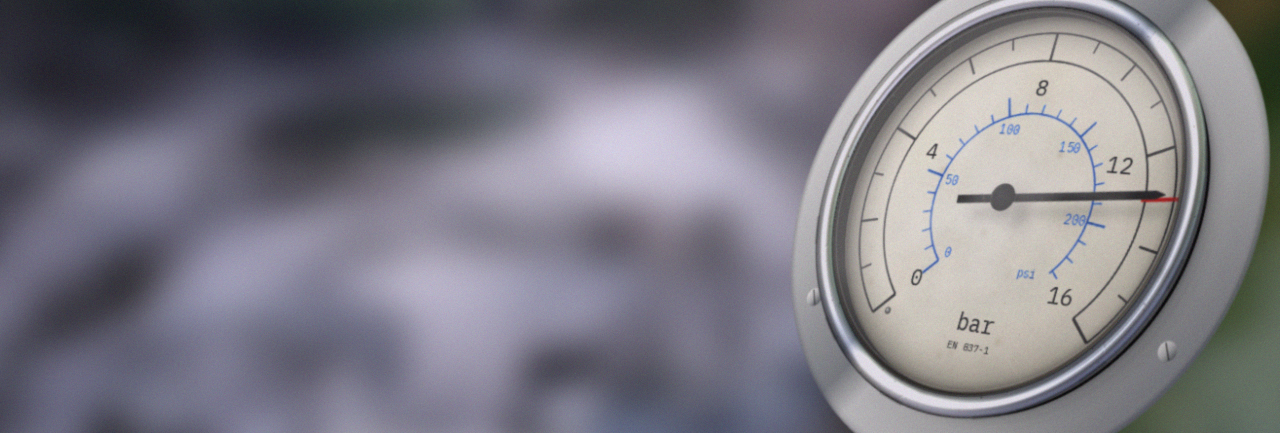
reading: bar 13
